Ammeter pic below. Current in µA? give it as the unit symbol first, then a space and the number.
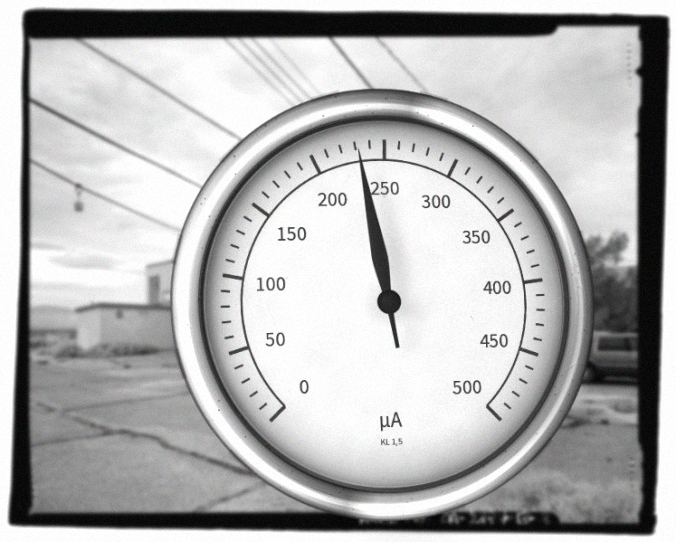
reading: µA 230
